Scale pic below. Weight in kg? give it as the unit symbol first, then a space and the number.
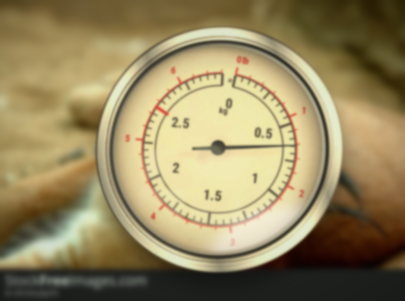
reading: kg 0.65
